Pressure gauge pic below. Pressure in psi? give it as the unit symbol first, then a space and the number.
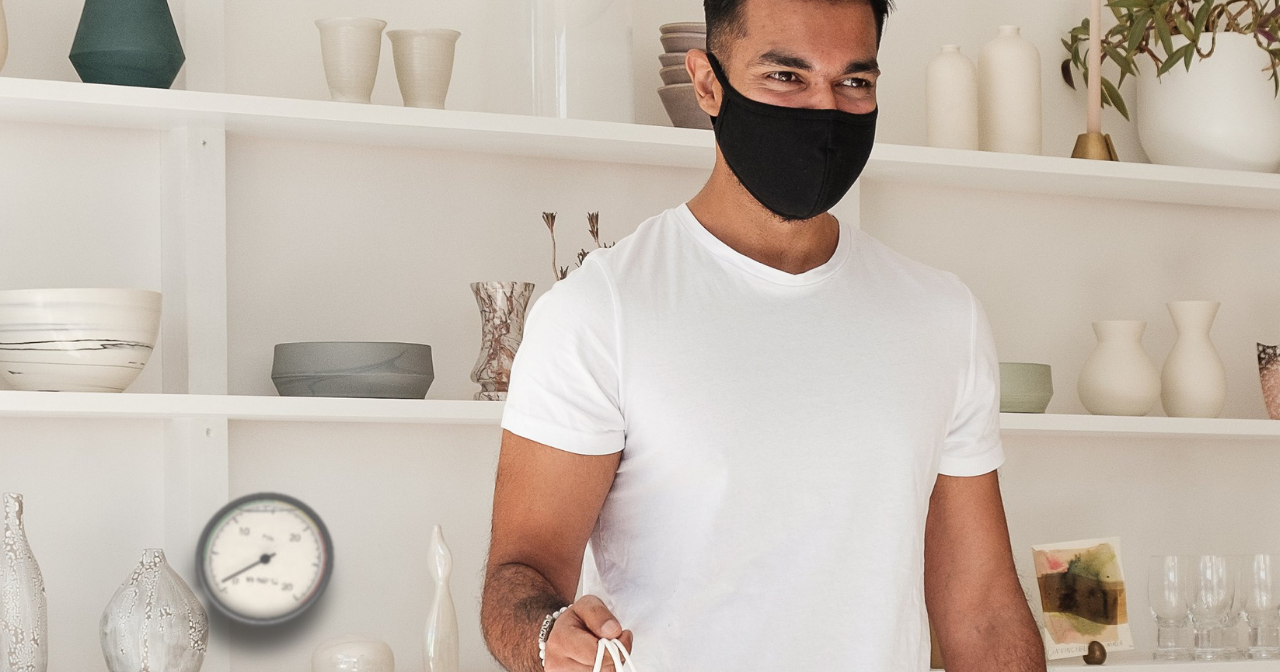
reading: psi 1
